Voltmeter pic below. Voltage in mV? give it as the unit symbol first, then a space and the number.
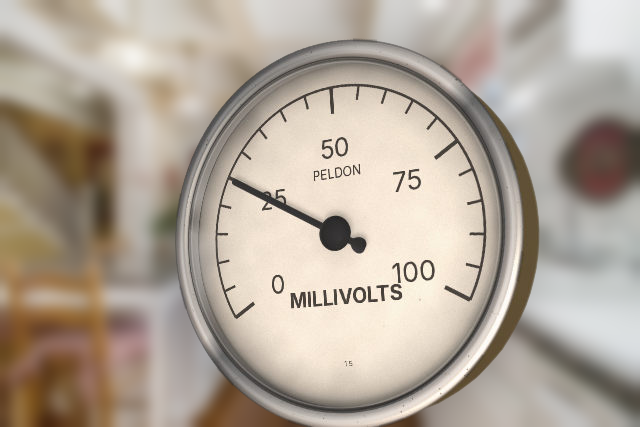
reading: mV 25
